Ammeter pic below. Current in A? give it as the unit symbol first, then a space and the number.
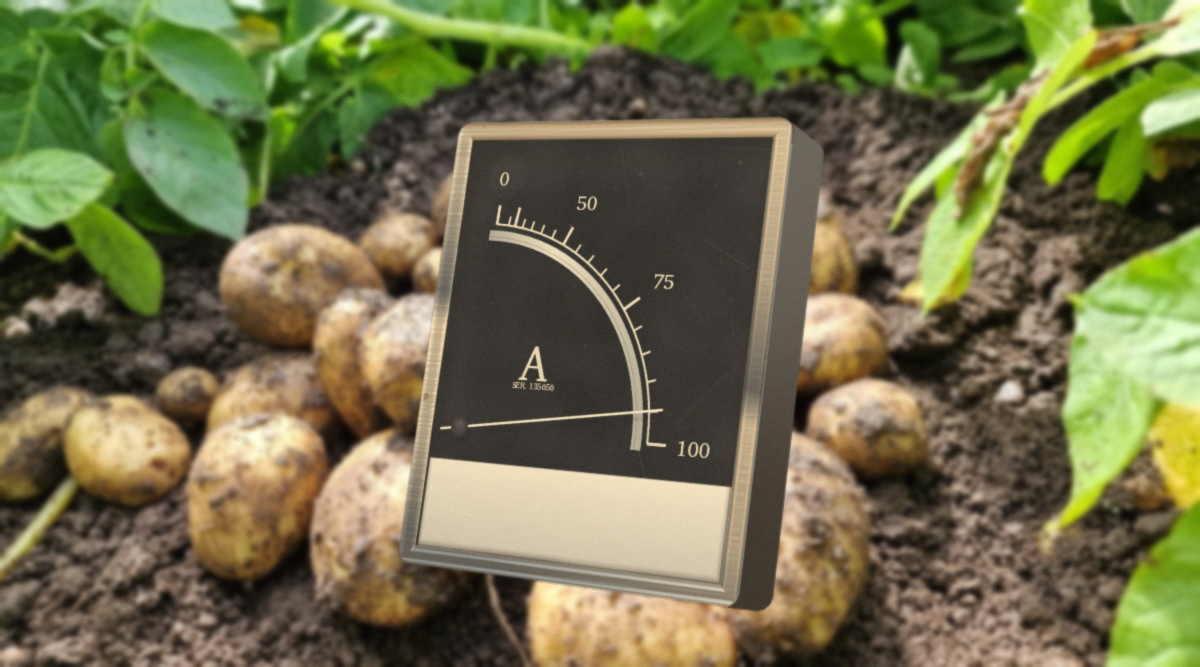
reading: A 95
